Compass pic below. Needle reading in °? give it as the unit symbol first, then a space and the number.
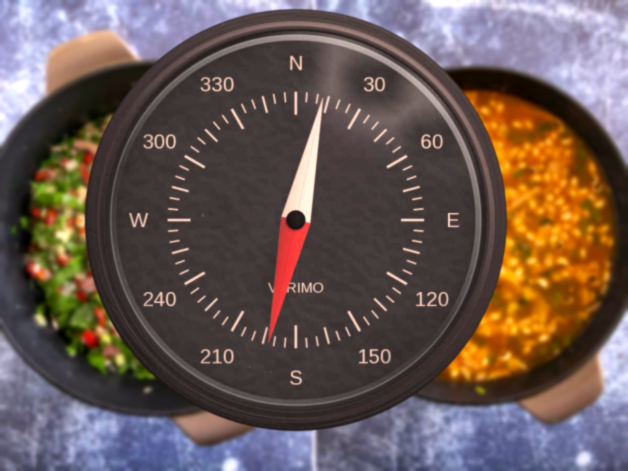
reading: ° 192.5
